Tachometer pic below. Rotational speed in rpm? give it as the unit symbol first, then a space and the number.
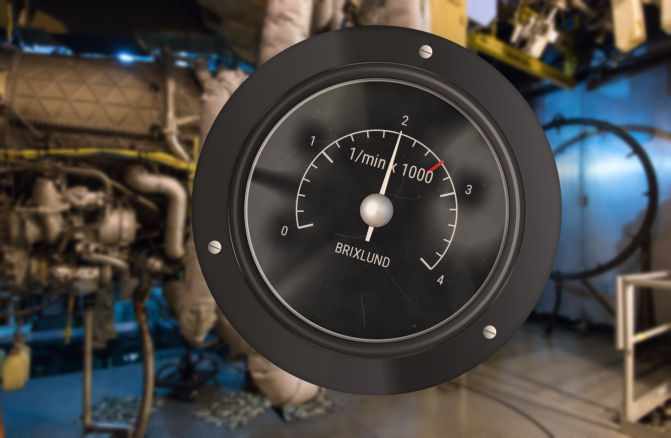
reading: rpm 2000
